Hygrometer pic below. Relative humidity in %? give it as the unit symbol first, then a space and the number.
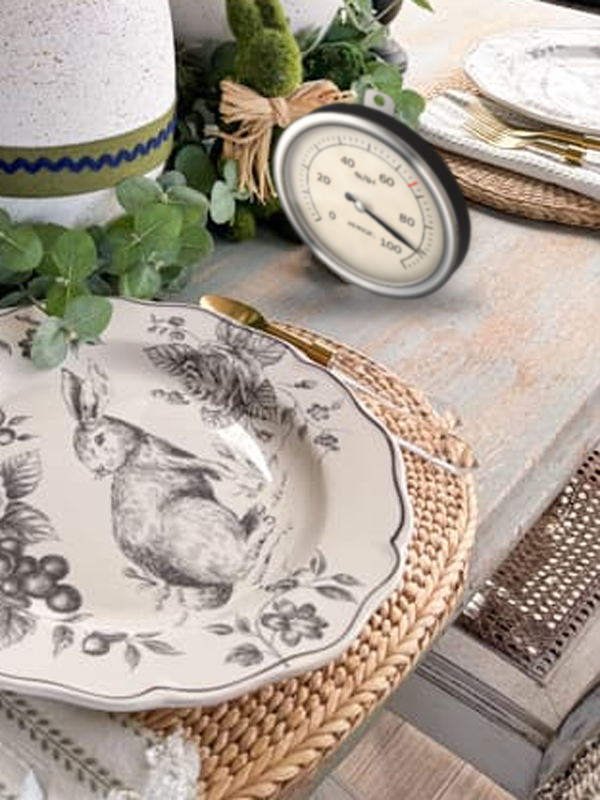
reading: % 90
